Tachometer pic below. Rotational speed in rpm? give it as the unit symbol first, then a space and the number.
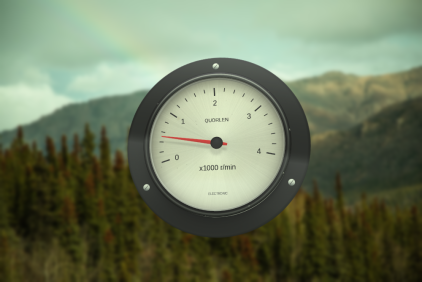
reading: rpm 500
